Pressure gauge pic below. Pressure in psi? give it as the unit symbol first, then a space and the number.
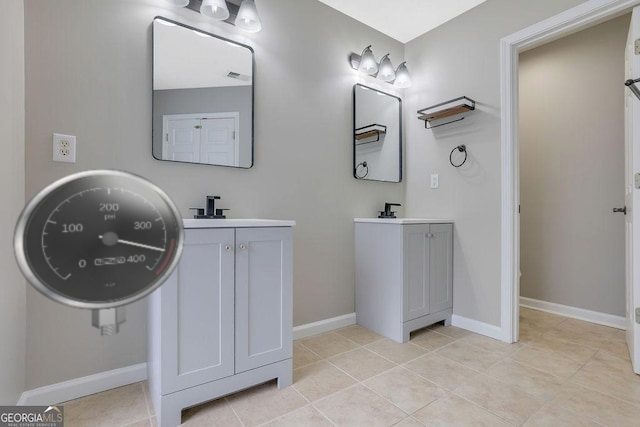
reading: psi 360
